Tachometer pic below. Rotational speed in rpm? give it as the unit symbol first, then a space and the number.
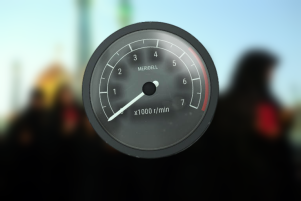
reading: rpm 0
